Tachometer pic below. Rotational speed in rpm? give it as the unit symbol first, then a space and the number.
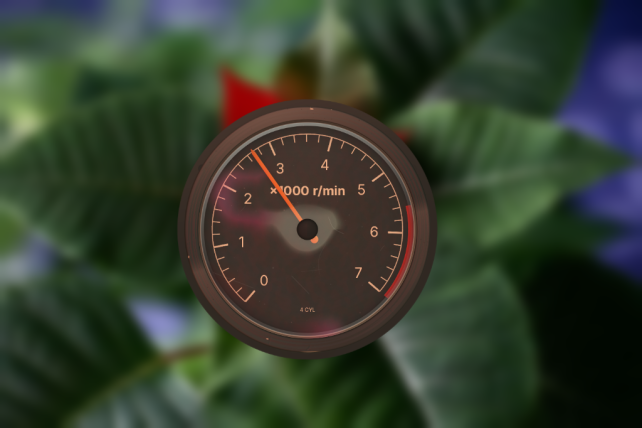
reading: rpm 2700
